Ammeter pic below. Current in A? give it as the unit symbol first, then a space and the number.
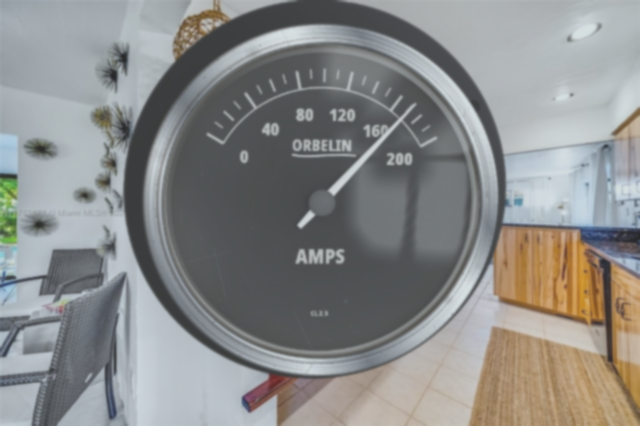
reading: A 170
